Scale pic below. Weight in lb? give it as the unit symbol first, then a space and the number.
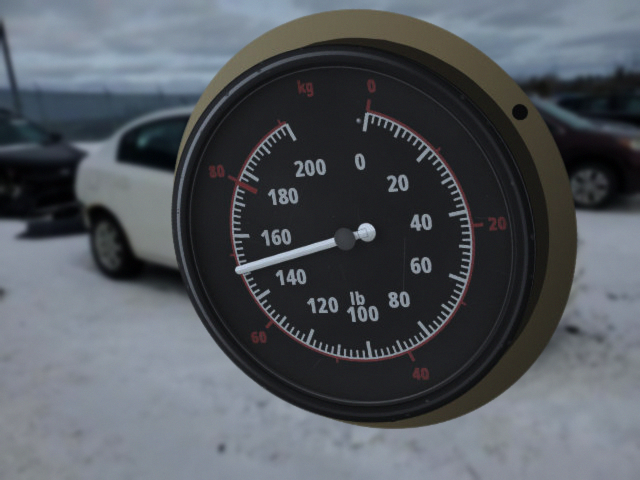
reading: lb 150
